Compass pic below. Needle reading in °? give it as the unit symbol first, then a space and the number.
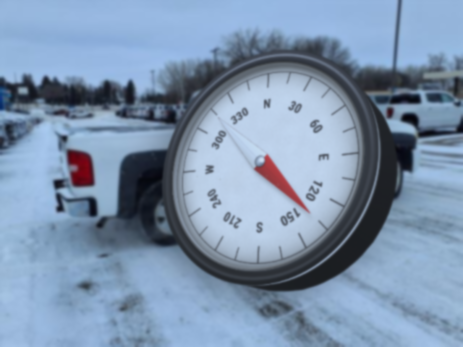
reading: ° 135
